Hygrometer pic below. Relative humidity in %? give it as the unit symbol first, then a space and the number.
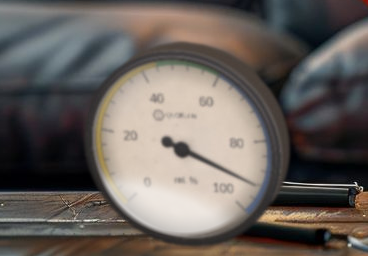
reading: % 92
